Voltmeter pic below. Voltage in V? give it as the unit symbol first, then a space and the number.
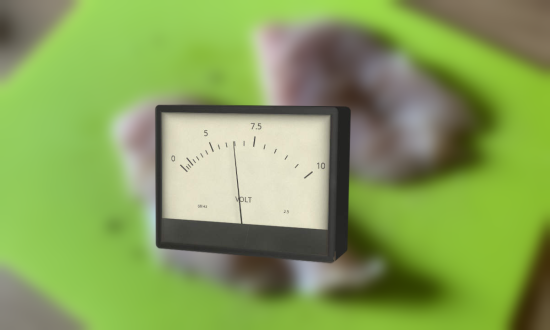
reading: V 6.5
